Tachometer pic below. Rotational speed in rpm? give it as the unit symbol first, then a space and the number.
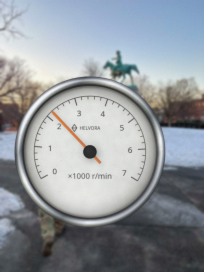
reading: rpm 2200
